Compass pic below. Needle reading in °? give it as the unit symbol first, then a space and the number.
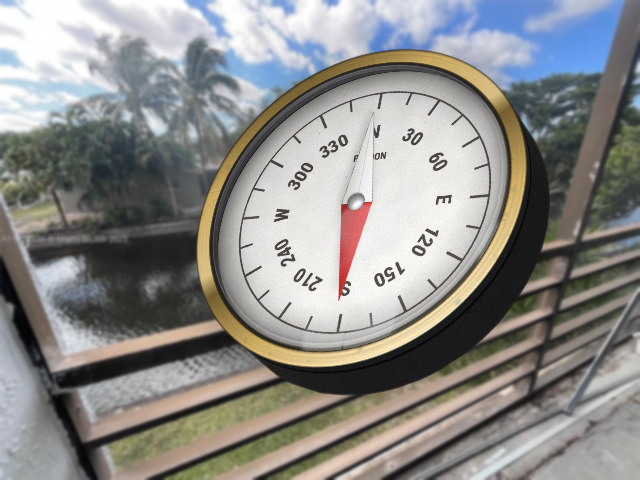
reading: ° 180
